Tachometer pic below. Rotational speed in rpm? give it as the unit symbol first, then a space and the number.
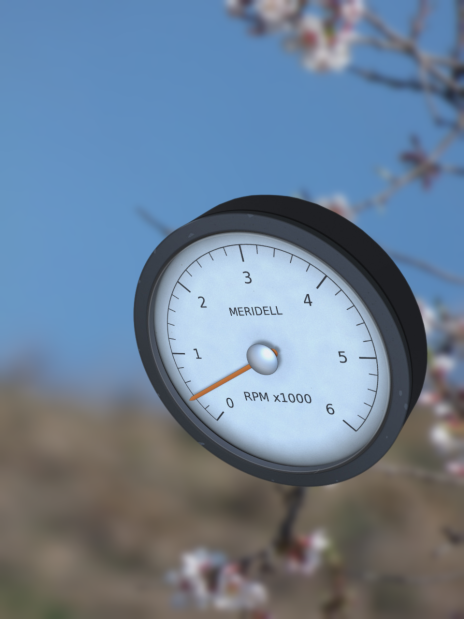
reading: rpm 400
